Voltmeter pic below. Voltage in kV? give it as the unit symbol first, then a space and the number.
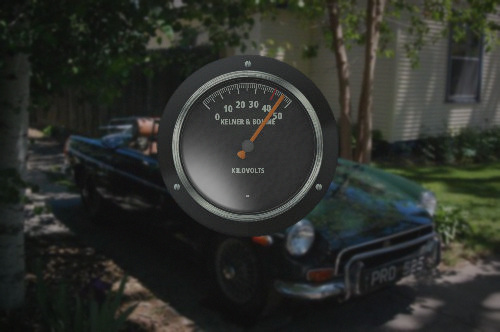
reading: kV 45
